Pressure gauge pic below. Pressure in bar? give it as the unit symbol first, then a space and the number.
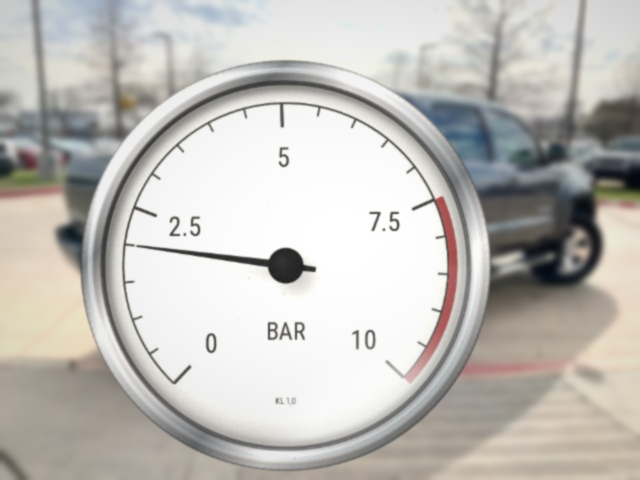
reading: bar 2
